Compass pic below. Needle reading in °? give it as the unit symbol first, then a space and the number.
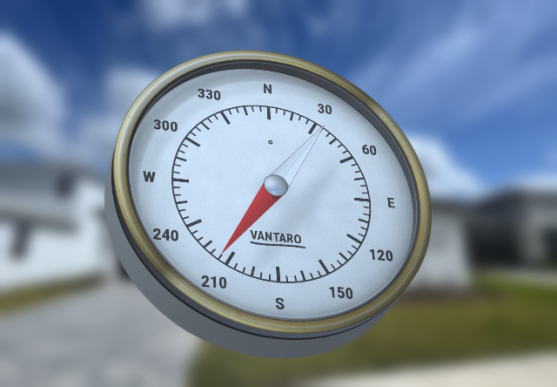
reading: ° 215
